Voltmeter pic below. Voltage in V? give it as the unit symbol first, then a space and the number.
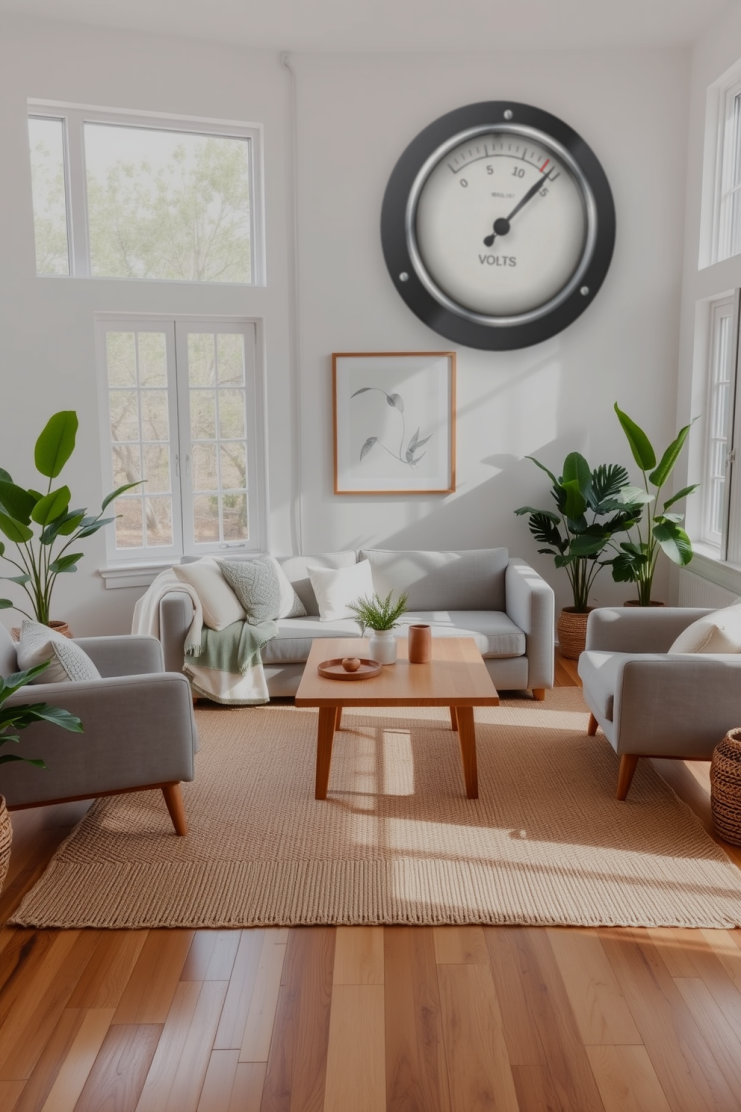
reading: V 14
